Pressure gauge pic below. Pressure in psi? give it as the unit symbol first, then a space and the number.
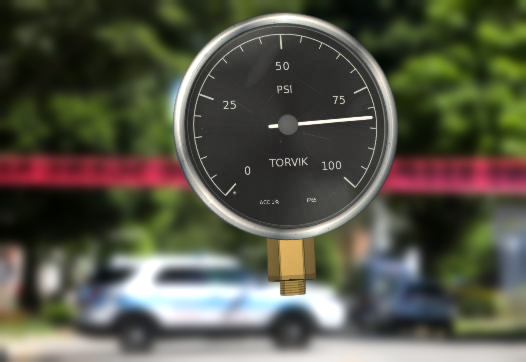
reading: psi 82.5
